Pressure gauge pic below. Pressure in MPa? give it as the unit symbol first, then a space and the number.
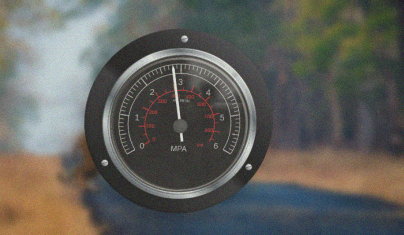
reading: MPa 2.8
